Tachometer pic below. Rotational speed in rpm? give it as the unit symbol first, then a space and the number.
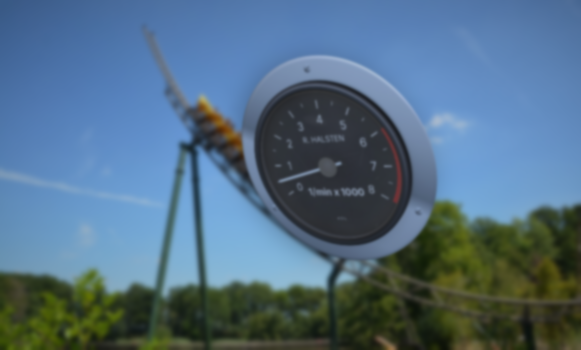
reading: rpm 500
